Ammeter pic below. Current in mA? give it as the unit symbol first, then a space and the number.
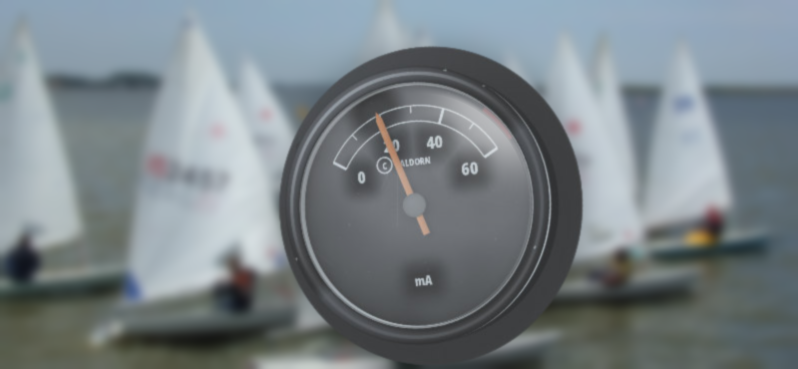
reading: mA 20
